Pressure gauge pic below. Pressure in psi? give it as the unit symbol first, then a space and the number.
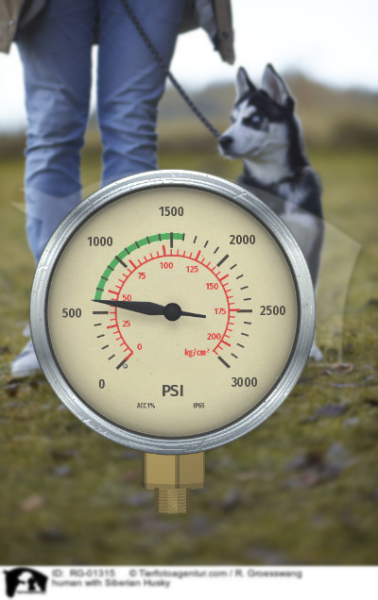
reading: psi 600
